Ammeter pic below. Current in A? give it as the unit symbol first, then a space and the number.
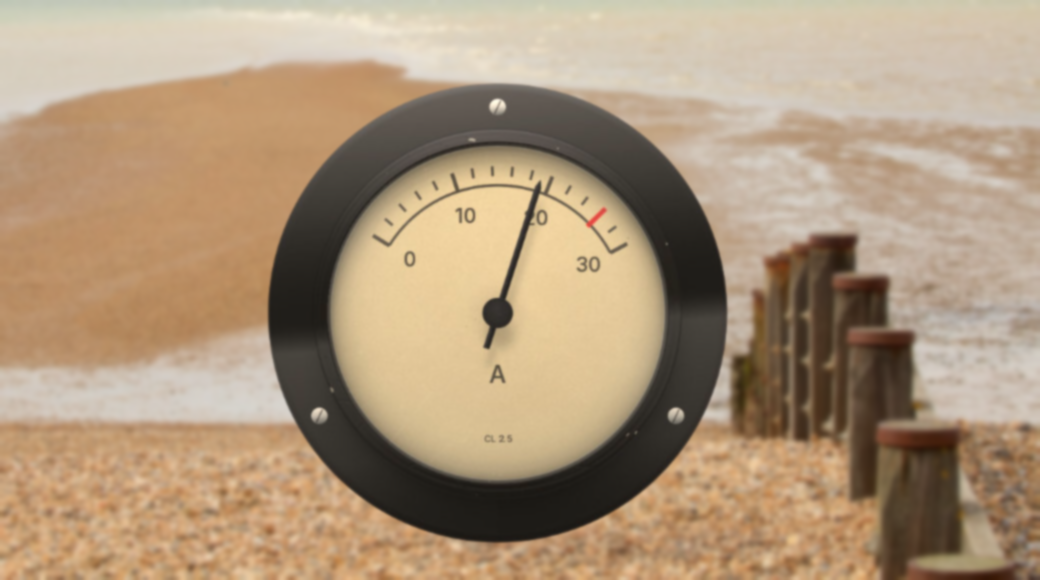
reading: A 19
